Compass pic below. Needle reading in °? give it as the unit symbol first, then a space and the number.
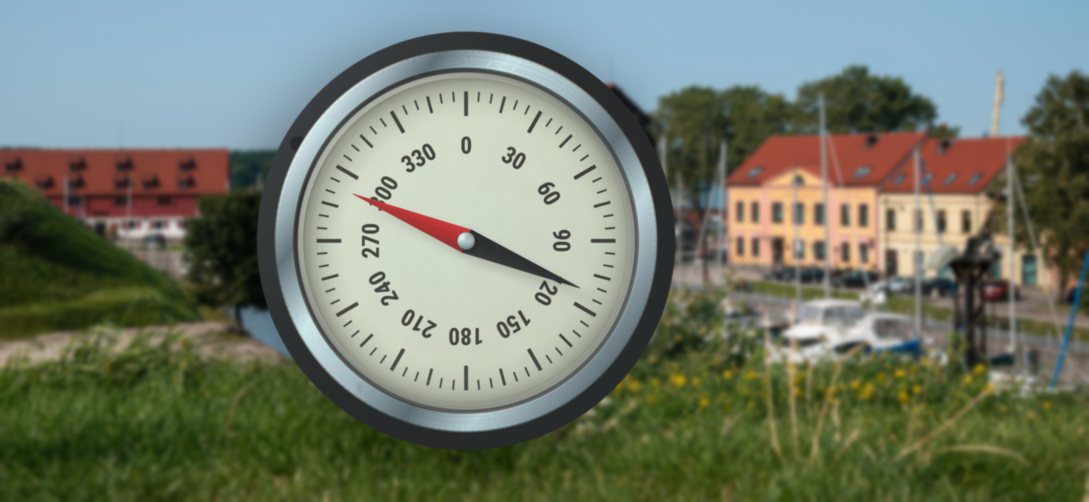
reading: ° 292.5
